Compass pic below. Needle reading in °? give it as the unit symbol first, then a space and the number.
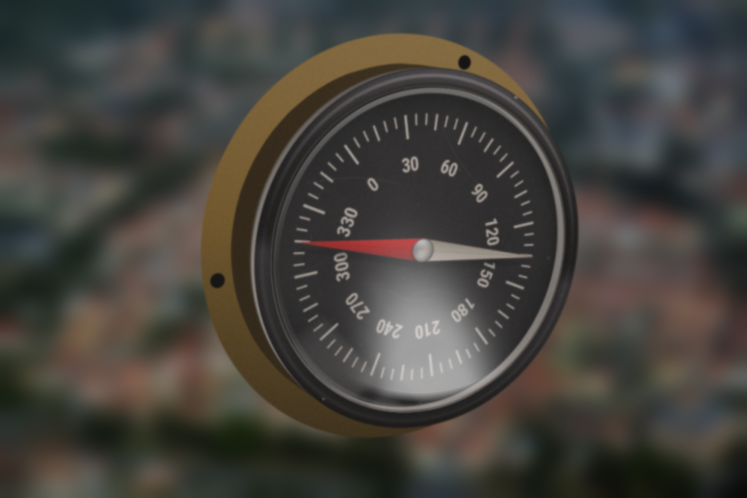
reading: ° 315
